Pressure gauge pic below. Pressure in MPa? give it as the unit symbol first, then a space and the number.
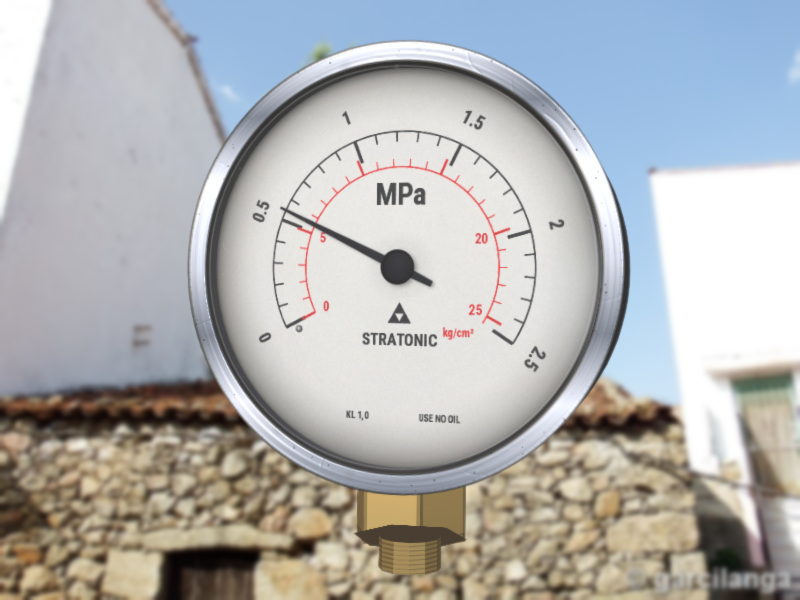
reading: MPa 0.55
